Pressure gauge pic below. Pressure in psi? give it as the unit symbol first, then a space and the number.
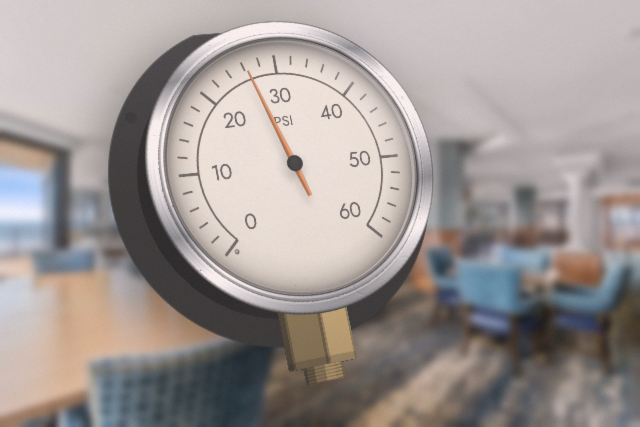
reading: psi 26
